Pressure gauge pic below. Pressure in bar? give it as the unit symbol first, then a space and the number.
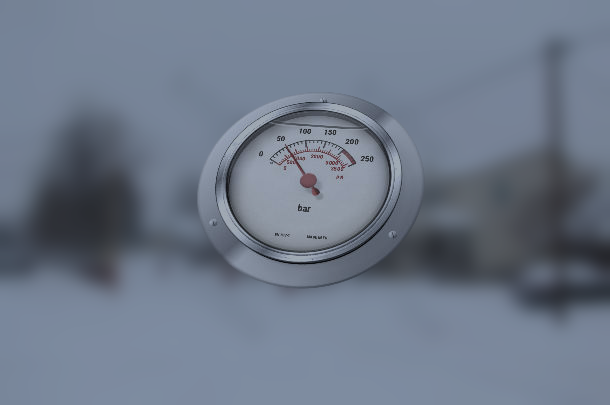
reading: bar 50
